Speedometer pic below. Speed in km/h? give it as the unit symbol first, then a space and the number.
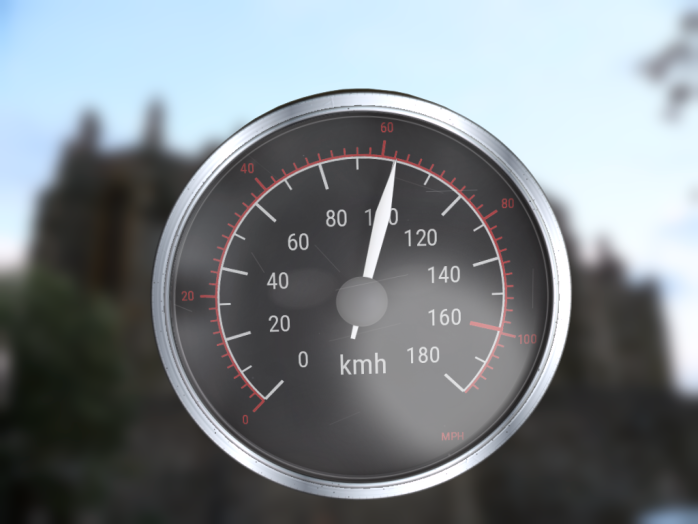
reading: km/h 100
